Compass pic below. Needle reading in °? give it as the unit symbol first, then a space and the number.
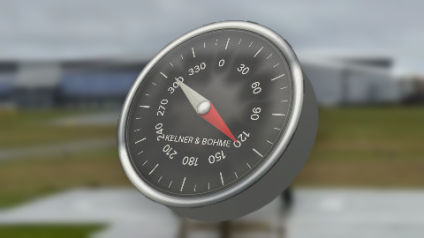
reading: ° 125
